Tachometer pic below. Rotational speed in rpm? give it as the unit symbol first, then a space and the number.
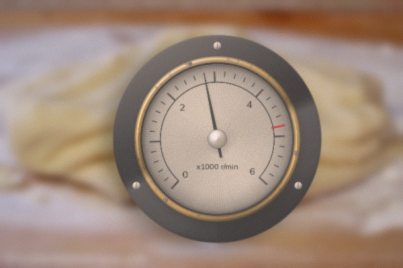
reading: rpm 2800
